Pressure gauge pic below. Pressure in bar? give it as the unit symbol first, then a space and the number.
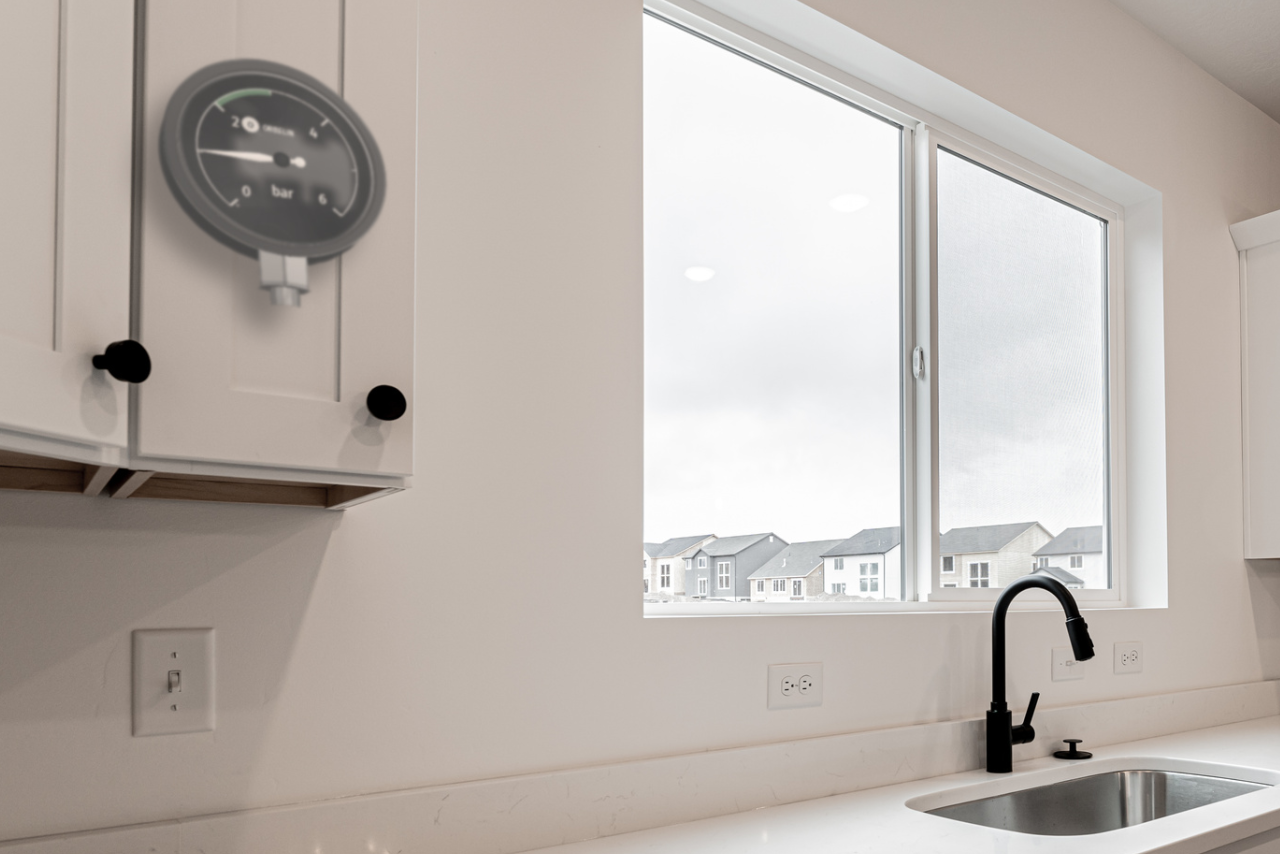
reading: bar 1
